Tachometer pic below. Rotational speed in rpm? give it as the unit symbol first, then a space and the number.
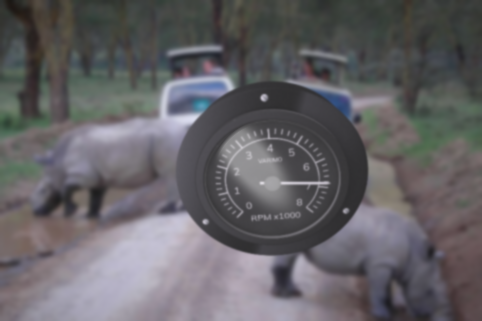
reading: rpm 6800
